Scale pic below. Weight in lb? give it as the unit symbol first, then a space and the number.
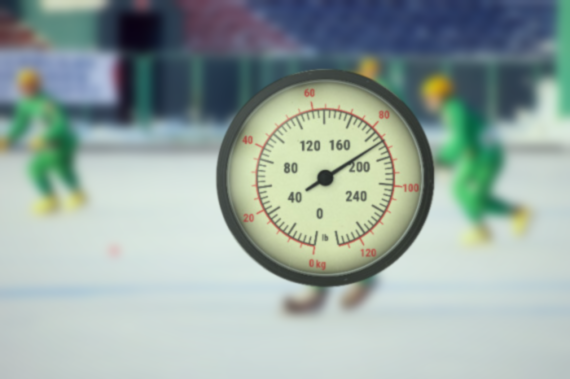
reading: lb 188
